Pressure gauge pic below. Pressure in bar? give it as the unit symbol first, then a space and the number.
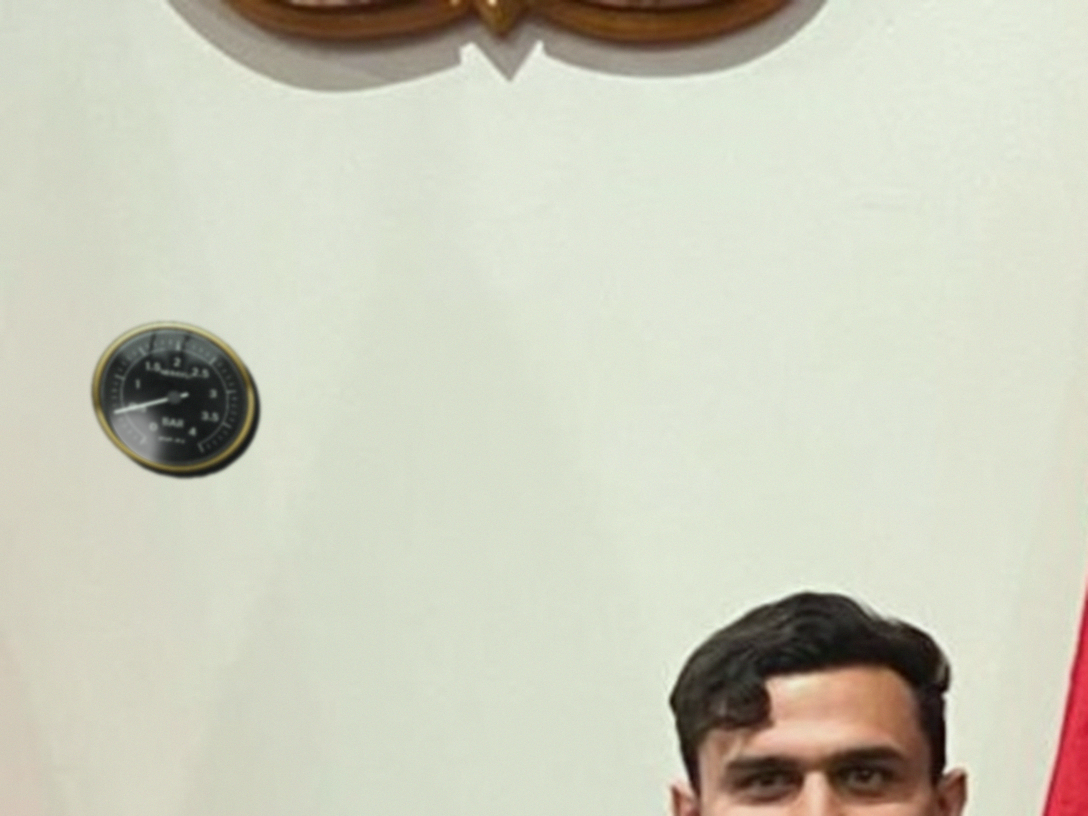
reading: bar 0.5
